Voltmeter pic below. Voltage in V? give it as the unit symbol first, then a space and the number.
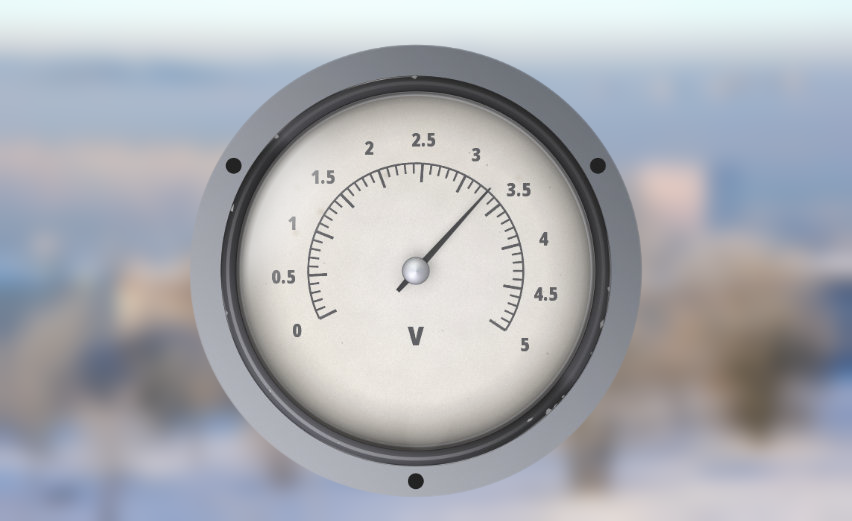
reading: V 3.3
